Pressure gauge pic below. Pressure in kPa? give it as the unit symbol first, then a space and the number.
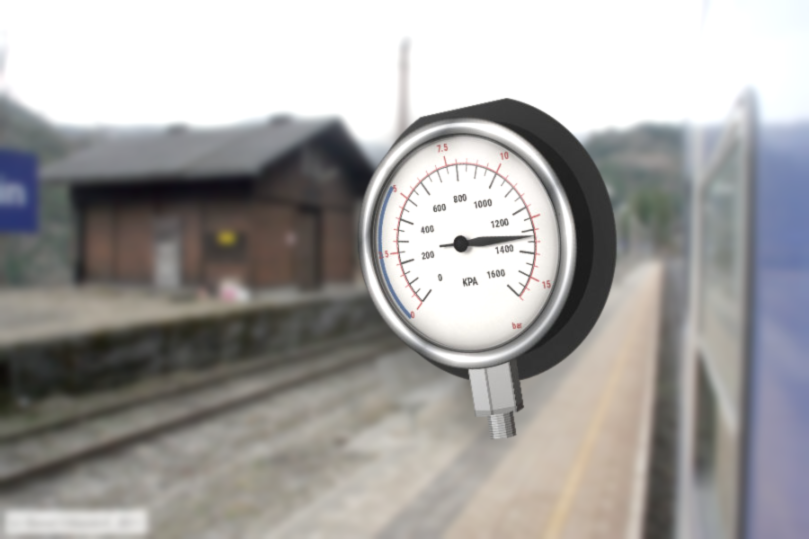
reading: kPa 1325
